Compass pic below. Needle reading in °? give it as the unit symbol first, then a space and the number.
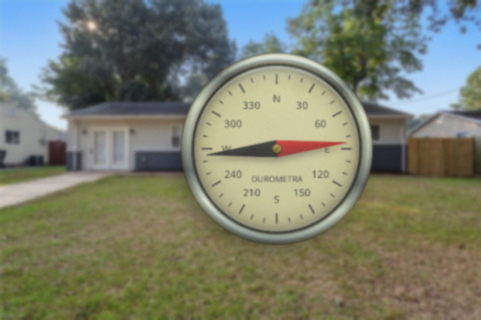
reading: ° 85
